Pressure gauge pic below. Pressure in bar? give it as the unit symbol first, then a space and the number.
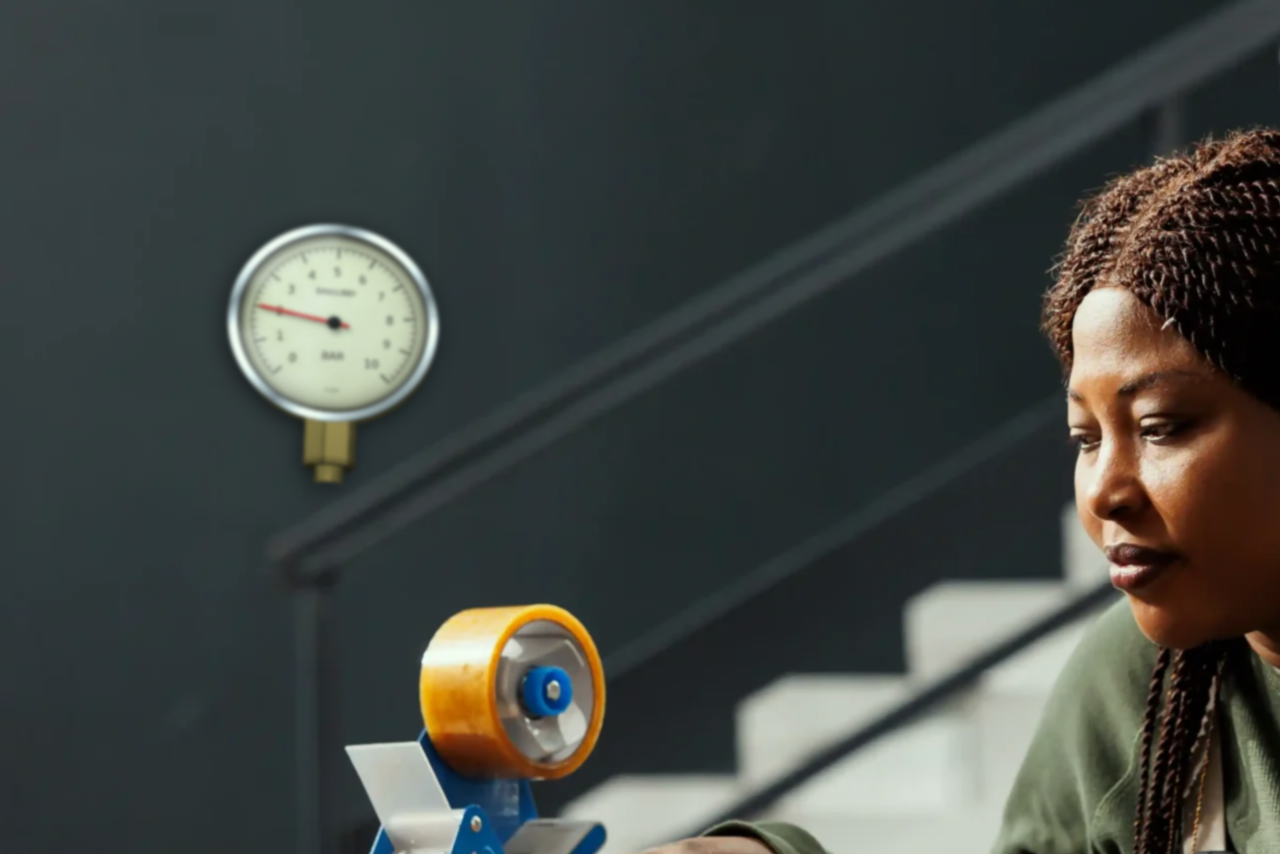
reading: bar 2
